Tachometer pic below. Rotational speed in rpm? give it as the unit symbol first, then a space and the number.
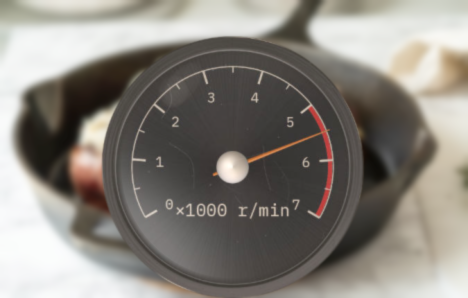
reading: rpm 5500
